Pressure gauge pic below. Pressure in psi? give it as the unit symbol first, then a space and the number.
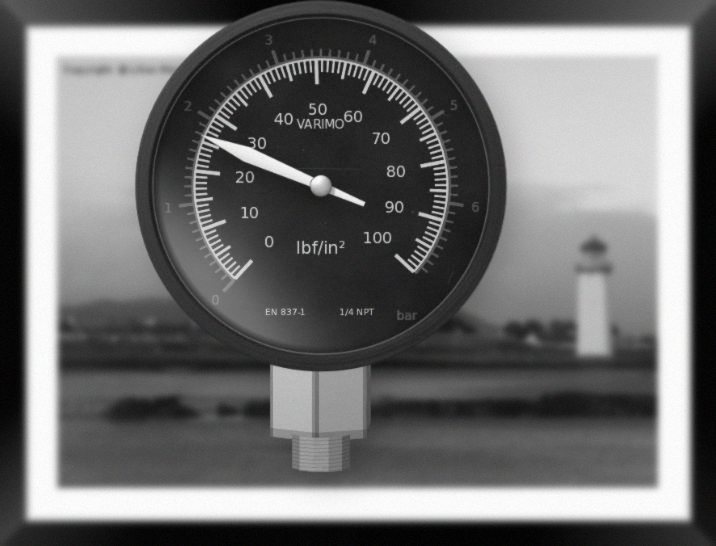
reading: psi 26
